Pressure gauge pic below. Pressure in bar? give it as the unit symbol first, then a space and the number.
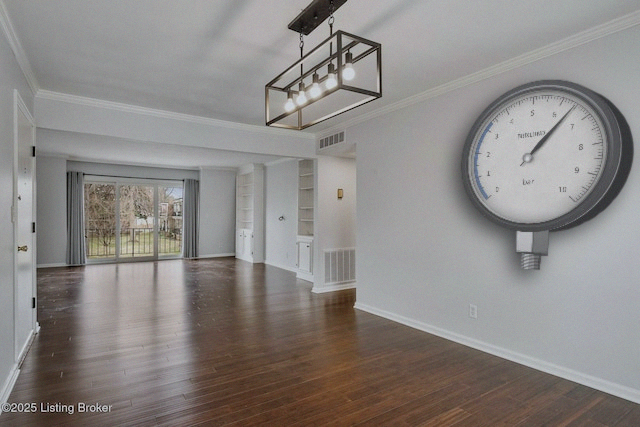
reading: bar 6.5
